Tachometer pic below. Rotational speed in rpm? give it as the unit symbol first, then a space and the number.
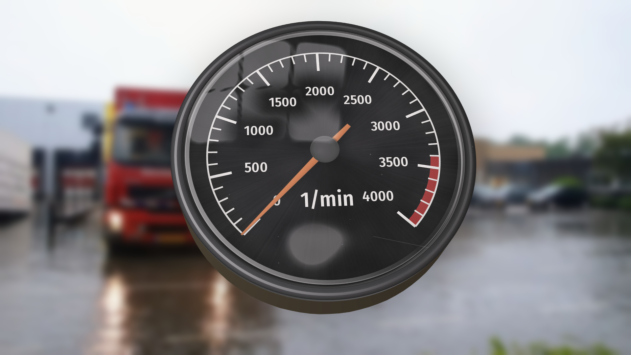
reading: rpm 0
